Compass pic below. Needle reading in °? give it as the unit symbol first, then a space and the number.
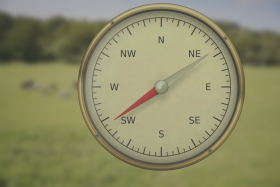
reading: ° 235
